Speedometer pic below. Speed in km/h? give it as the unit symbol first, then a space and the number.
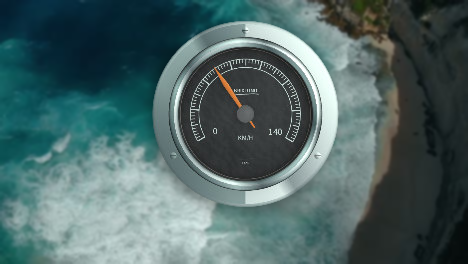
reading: km/h 50
